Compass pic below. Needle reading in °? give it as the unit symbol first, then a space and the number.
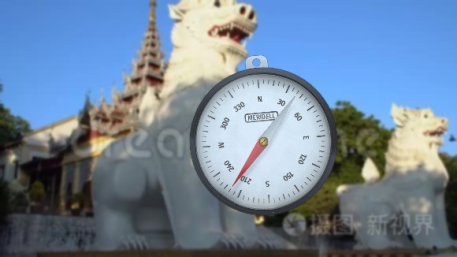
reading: ° 220
